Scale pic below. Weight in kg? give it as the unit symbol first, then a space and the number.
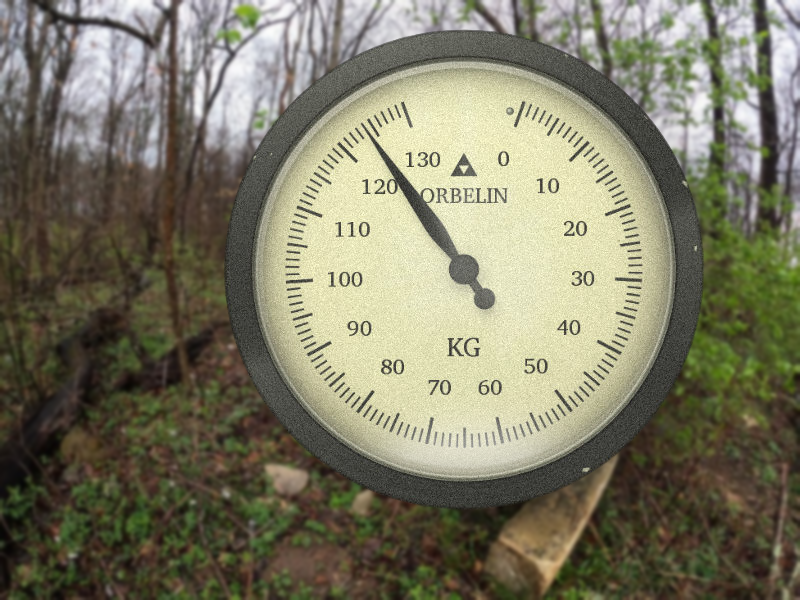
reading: kg 124
